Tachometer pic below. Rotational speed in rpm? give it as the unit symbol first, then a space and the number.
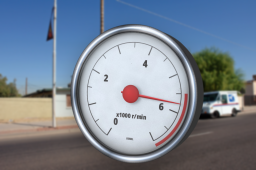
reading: rpm 5750
